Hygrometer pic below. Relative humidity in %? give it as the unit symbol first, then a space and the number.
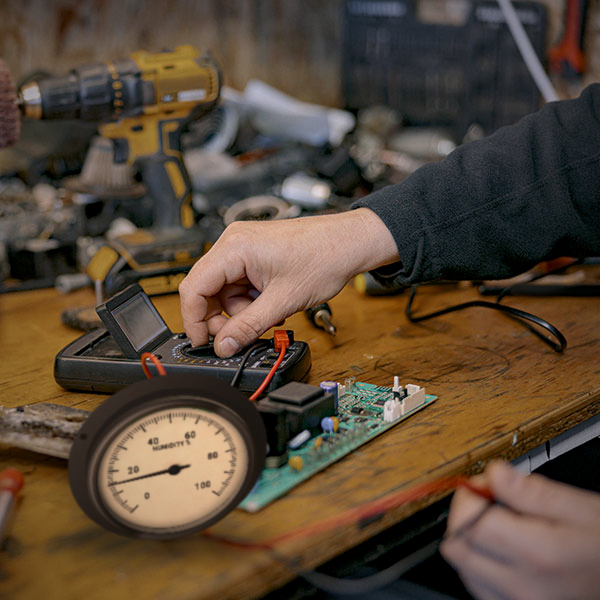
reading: % 15
